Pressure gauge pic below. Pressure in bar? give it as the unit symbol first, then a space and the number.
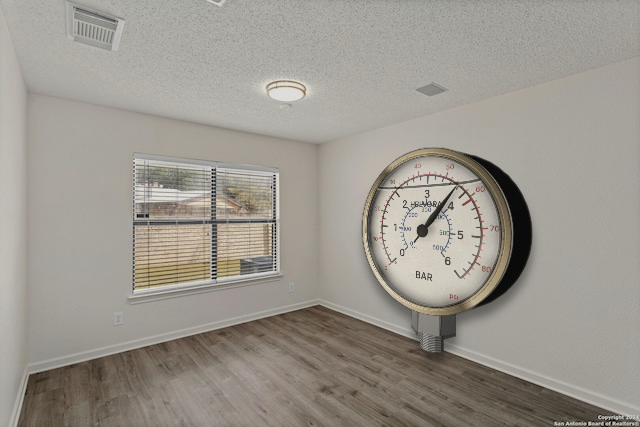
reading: bar 3.8
